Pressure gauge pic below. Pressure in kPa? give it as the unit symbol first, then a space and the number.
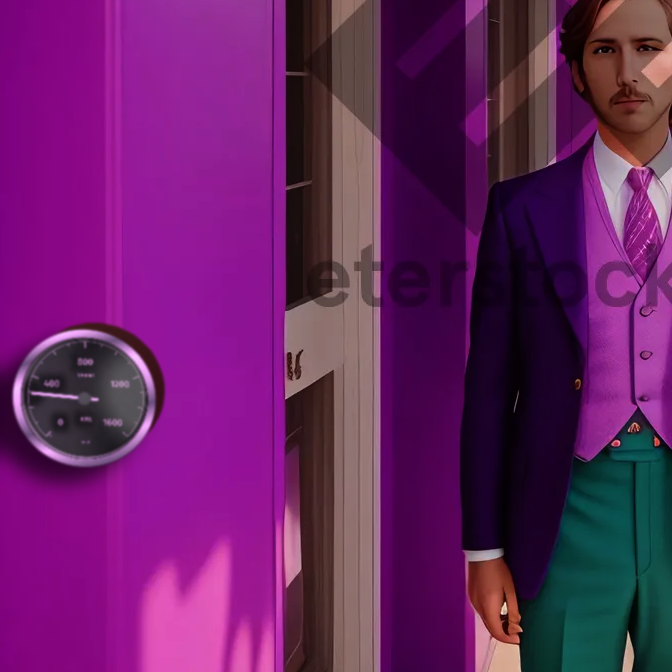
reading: kPa 300
